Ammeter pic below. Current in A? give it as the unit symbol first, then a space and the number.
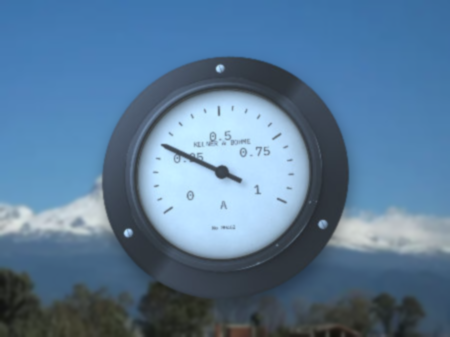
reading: A 0.25
